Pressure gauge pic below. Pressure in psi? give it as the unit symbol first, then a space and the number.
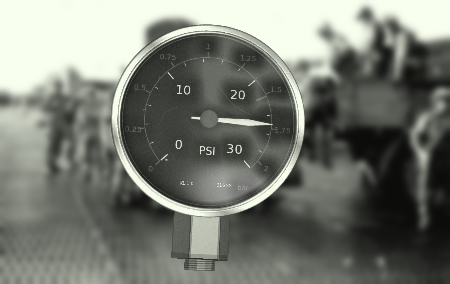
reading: psi 25
